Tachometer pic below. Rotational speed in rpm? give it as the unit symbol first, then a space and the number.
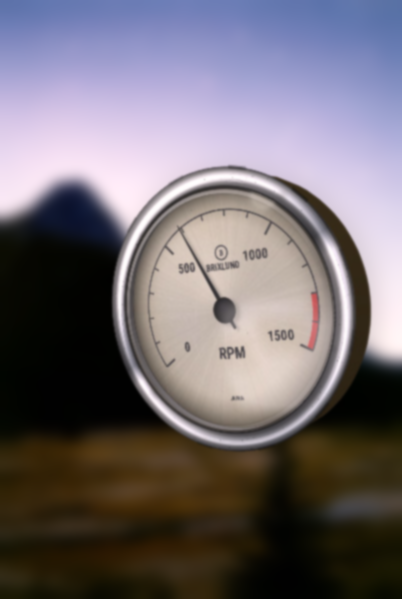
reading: rpm 600
